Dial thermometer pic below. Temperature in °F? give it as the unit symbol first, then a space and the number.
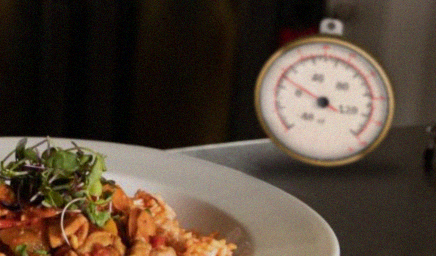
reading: °F 10
